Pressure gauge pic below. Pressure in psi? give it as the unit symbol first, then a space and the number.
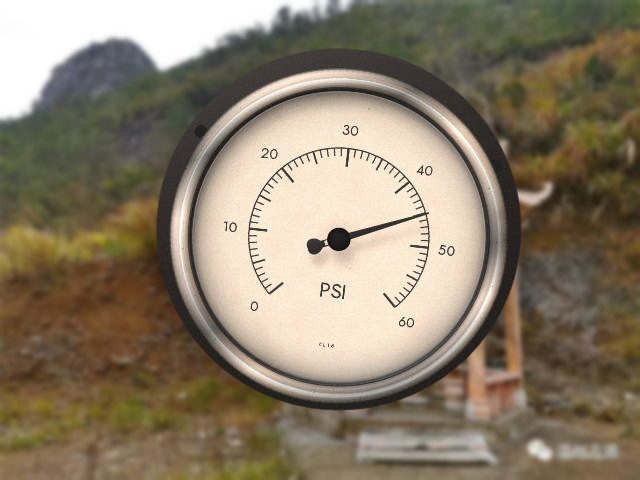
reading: psi 45
